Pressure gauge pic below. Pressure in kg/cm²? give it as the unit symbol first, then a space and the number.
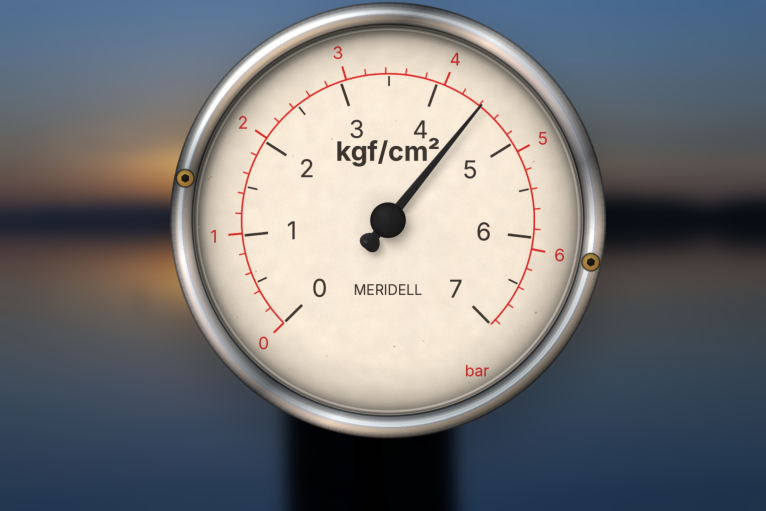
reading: kg/cm² 4.5
